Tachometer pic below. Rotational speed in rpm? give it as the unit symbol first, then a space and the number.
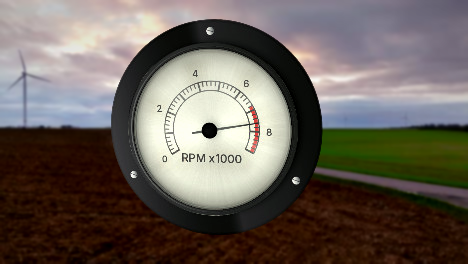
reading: rpm 7600
